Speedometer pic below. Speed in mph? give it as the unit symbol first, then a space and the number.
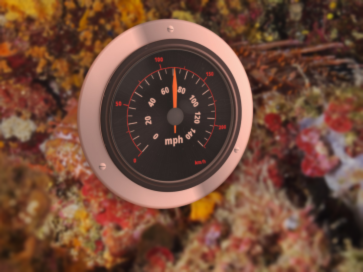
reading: mph 70
